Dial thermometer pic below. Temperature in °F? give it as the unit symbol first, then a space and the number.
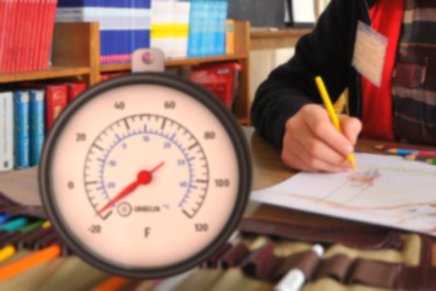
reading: °F -16
